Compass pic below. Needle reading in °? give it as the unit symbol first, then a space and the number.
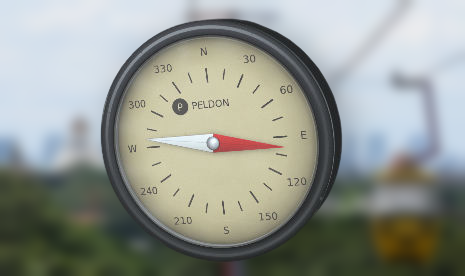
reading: ° 97.5
